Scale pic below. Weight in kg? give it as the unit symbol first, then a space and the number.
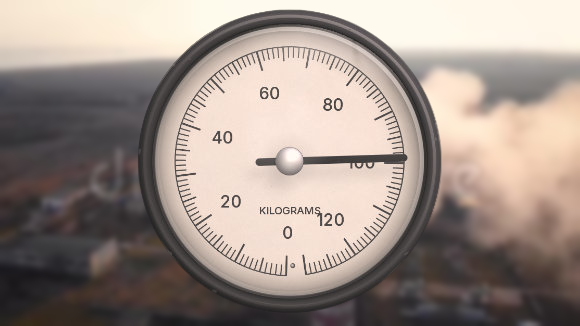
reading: kg 99
